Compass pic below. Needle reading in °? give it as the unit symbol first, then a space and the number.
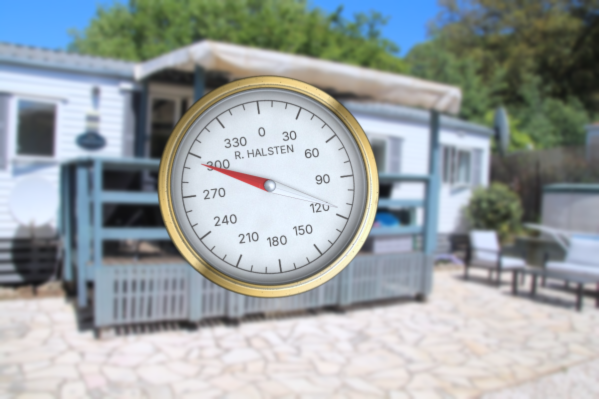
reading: ° 295
